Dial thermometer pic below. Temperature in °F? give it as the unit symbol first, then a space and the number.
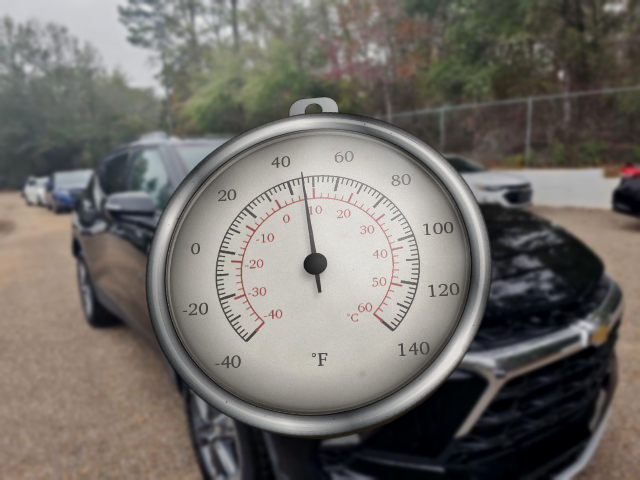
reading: °F 46
